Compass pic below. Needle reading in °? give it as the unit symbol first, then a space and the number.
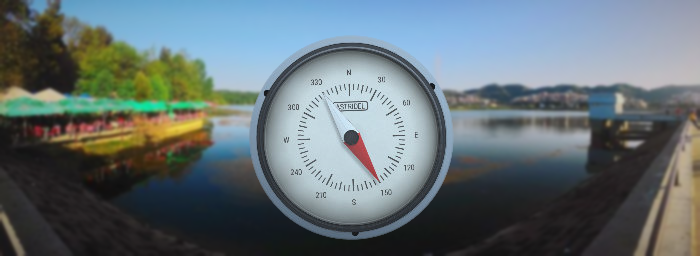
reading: ° 150
